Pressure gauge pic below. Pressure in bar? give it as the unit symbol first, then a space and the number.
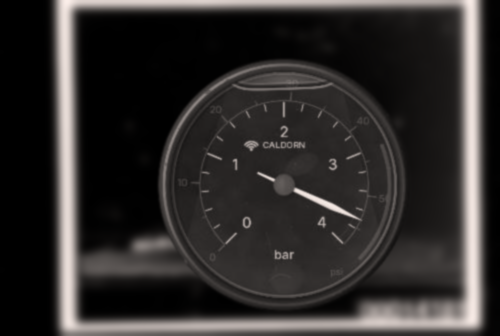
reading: bar 3.7
